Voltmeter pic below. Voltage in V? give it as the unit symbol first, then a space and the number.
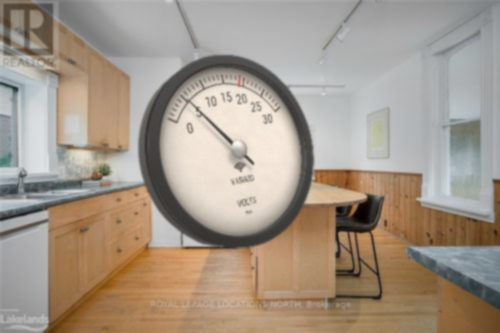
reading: V 5
